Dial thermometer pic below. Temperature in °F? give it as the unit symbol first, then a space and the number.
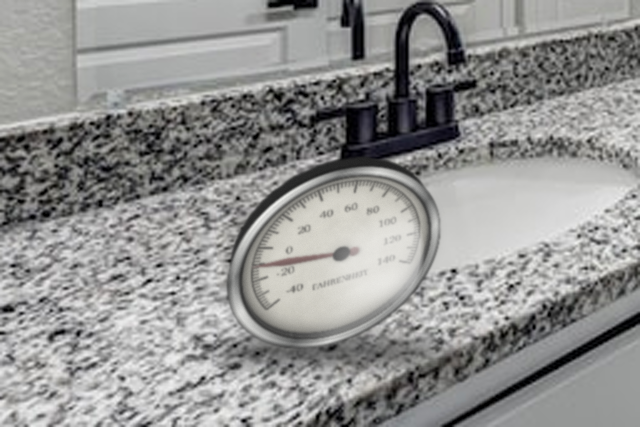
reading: °F -10
